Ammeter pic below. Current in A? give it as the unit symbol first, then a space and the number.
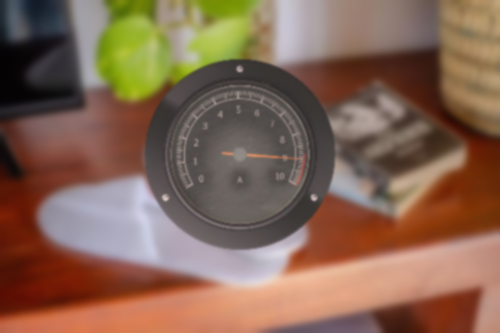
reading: A 9
